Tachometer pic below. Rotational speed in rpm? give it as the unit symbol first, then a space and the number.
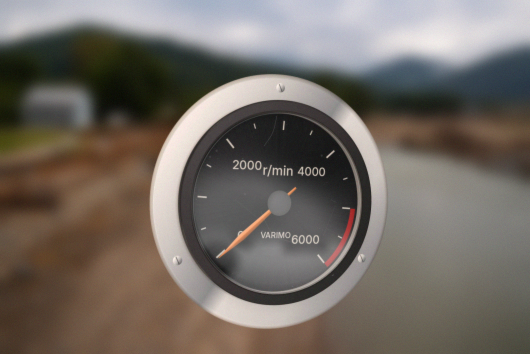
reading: rpm 0
